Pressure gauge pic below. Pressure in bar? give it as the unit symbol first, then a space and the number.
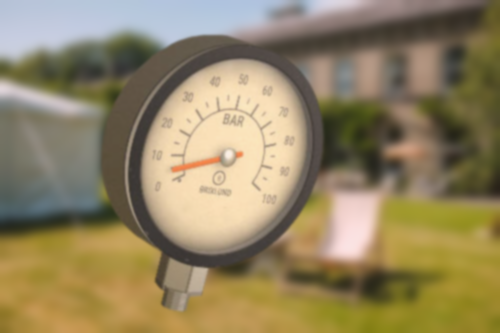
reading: bar 5
